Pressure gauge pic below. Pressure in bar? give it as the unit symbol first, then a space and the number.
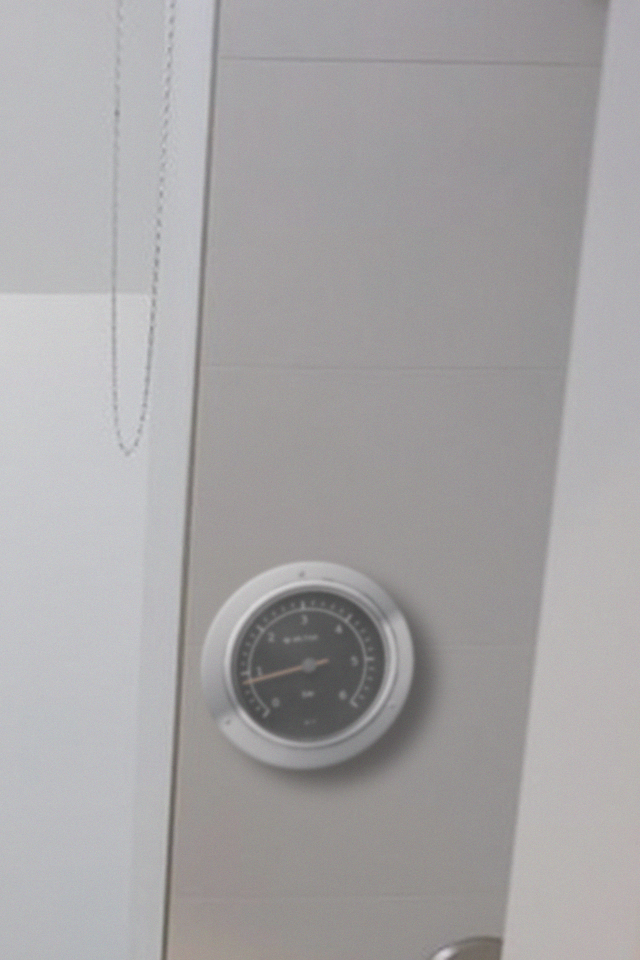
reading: bar 0.8
